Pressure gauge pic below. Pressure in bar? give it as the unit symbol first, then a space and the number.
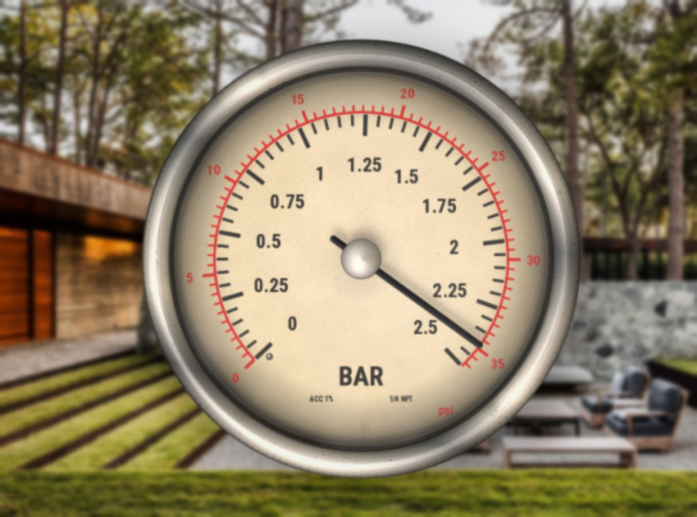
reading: bar 2.4
